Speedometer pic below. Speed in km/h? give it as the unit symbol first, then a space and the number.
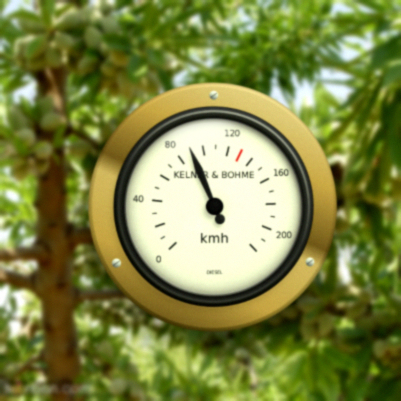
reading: km/h 90
